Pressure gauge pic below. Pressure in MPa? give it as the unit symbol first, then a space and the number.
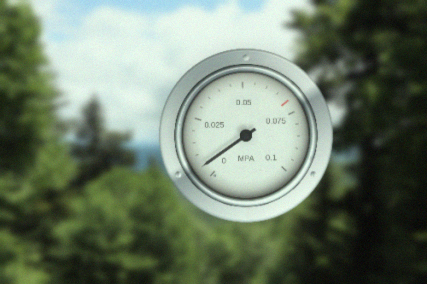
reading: MPa 0.005
